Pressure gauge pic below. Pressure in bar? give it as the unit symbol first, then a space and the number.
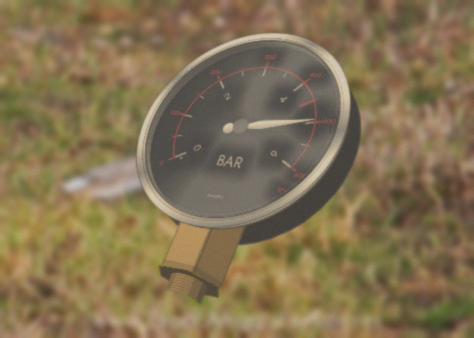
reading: bar 5
